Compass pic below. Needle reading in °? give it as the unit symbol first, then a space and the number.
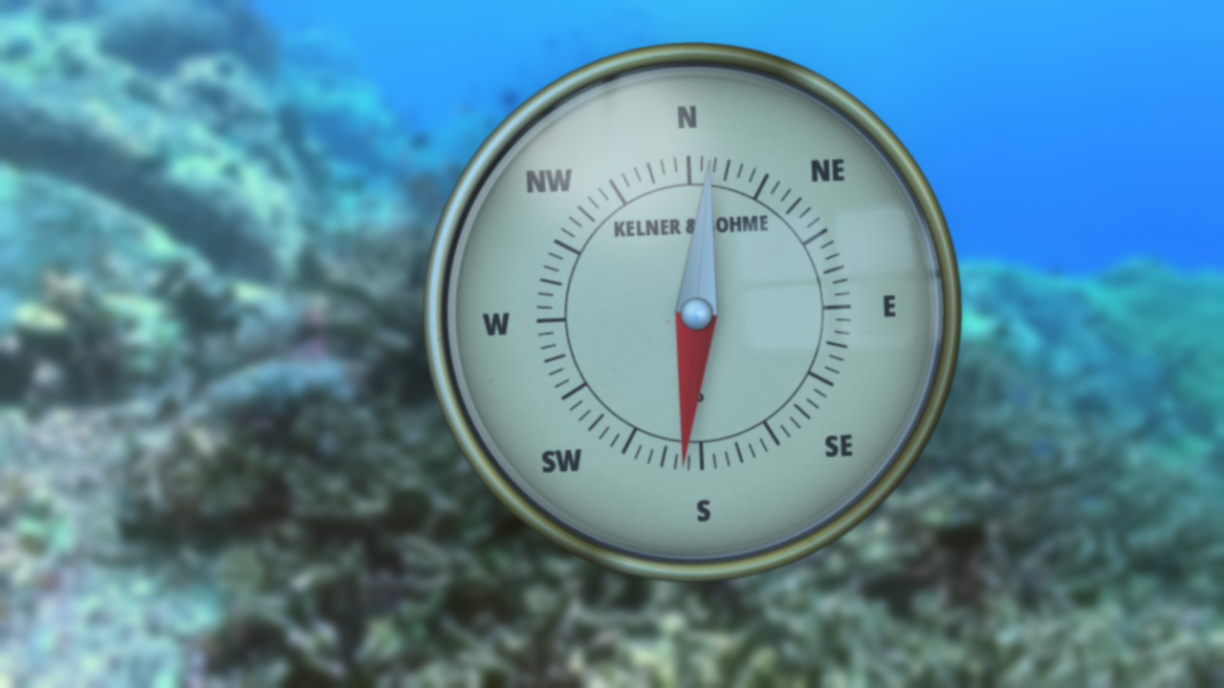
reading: ° 187.5
